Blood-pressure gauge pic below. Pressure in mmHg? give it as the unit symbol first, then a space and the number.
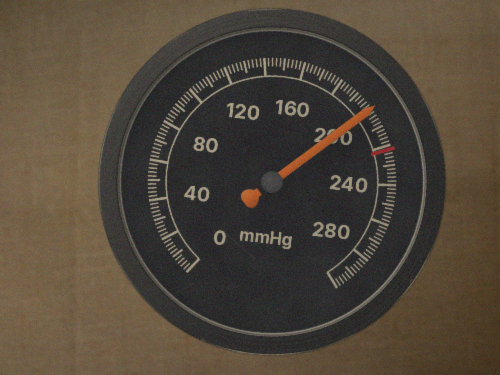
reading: mmHg 200
